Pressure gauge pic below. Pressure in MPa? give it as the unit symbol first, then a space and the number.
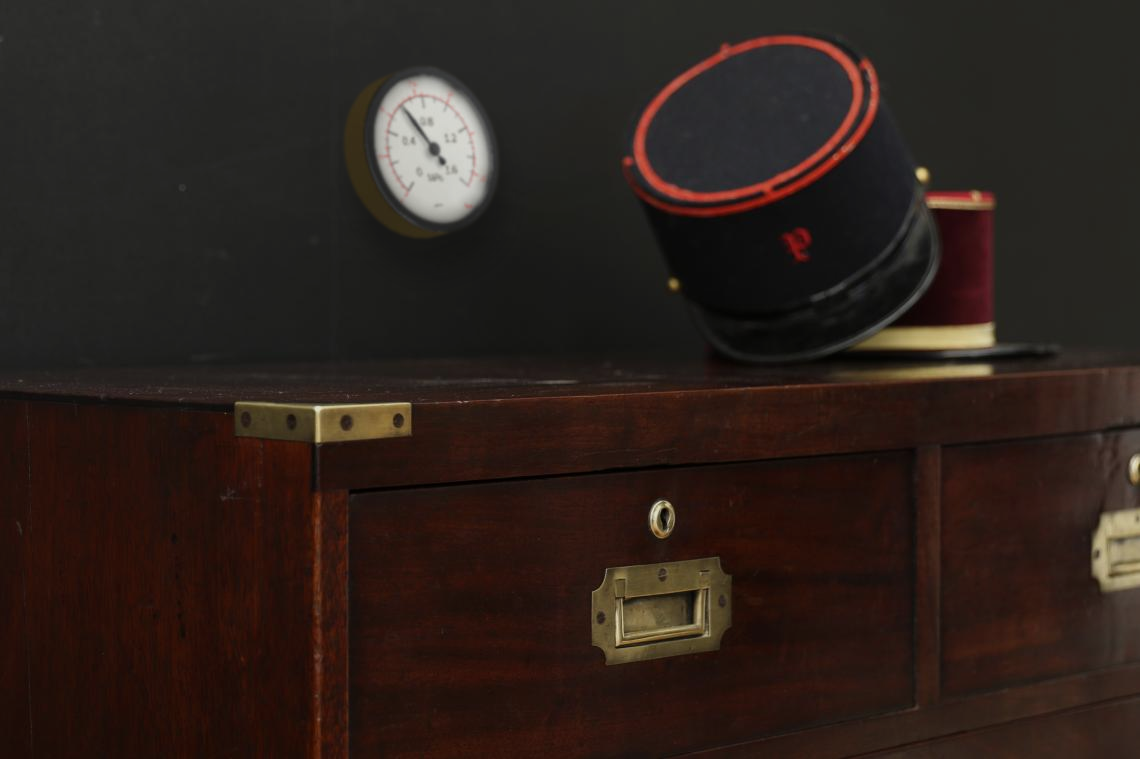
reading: MPa 0.6
